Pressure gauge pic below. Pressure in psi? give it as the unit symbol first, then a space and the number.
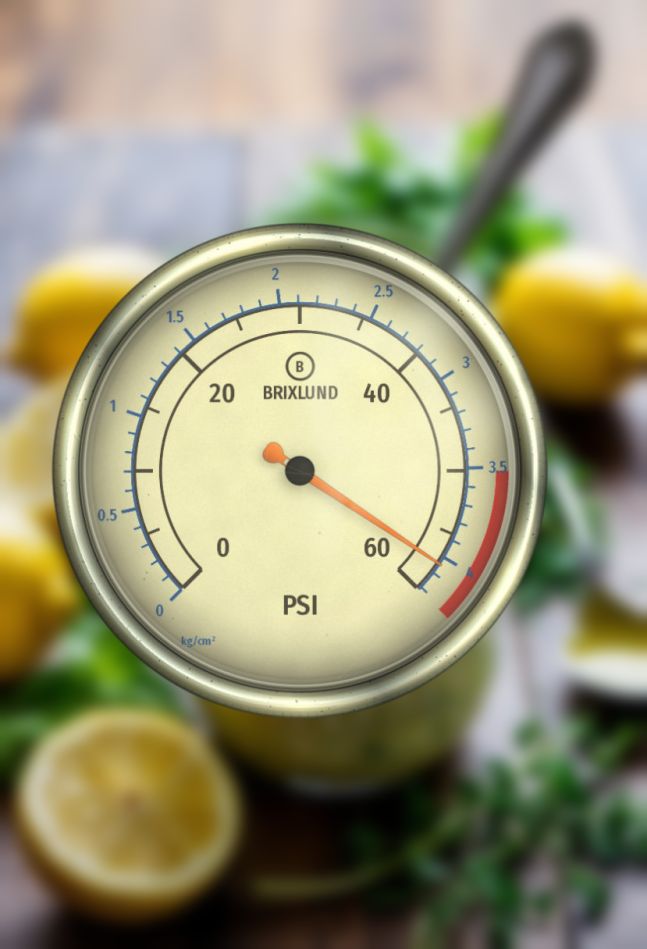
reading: psi 57.5
